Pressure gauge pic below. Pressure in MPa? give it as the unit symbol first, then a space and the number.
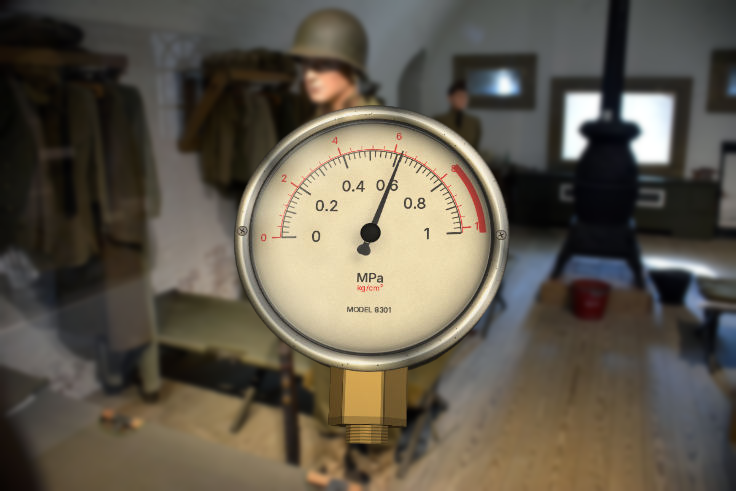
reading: MPa 0.62
